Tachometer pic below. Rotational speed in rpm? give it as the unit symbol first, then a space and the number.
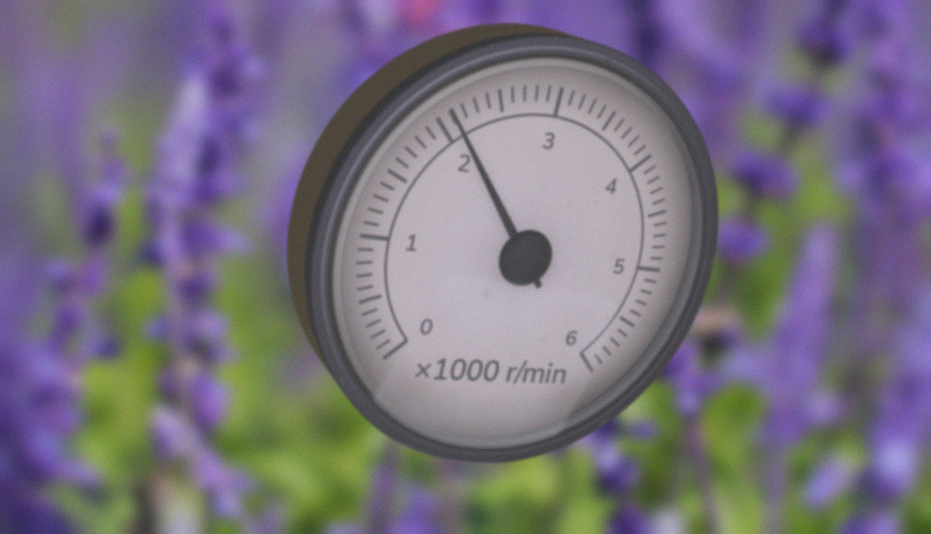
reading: rpm 2100
